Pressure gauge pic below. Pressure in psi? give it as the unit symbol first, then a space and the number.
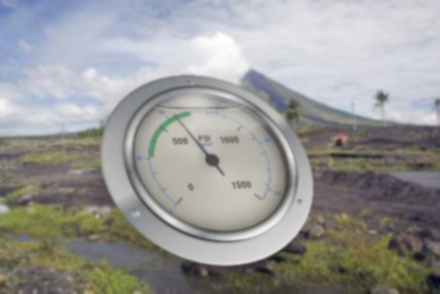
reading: psi 600
